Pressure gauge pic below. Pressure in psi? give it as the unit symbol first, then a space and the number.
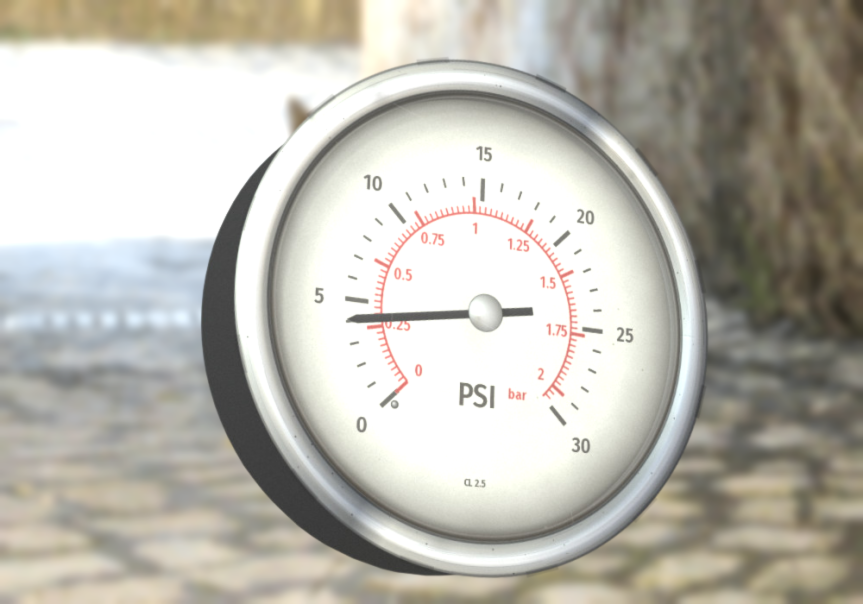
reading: psi 4
